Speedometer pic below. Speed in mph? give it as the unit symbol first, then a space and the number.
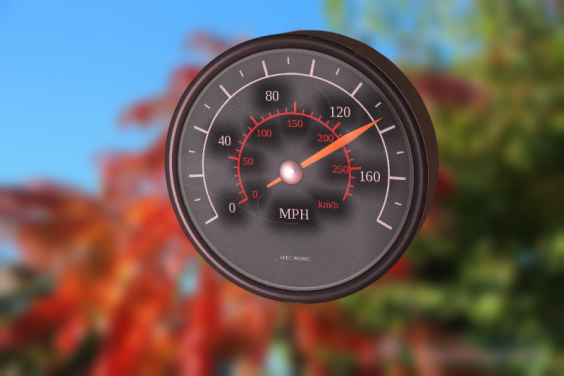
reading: mph 135
